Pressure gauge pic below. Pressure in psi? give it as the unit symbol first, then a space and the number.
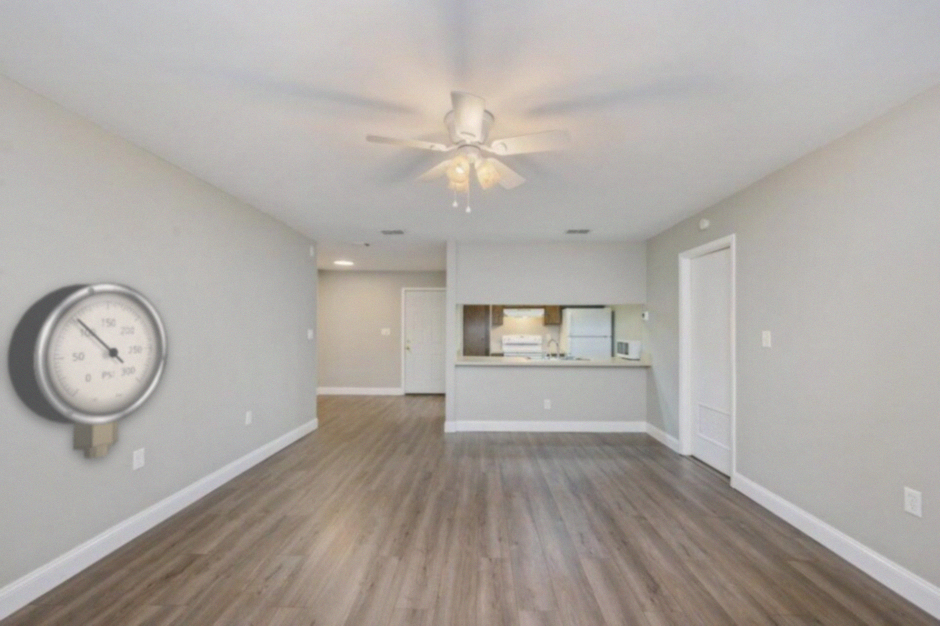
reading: psi 100
